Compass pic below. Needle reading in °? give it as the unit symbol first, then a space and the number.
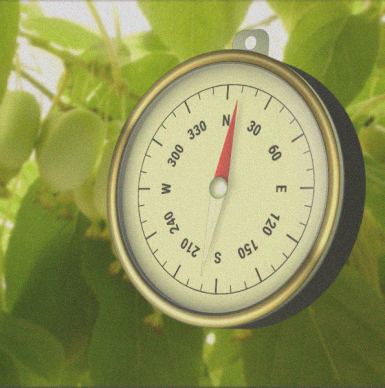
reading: ° 10
